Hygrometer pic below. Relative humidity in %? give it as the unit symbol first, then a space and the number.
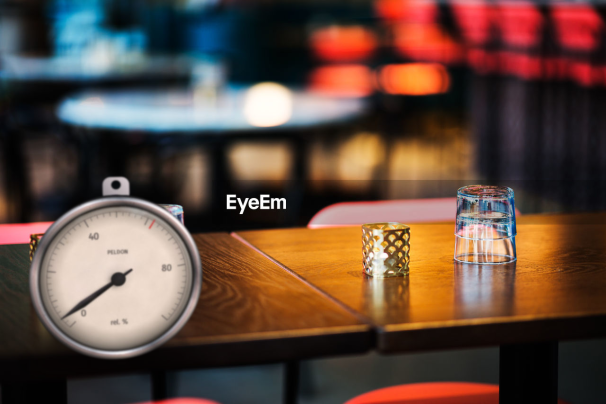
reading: % 4
